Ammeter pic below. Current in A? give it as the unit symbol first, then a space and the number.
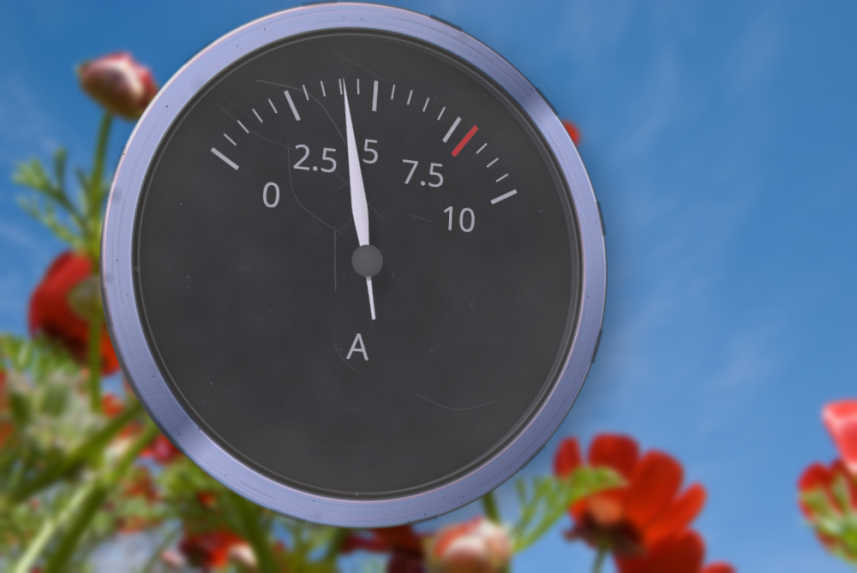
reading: A 4
